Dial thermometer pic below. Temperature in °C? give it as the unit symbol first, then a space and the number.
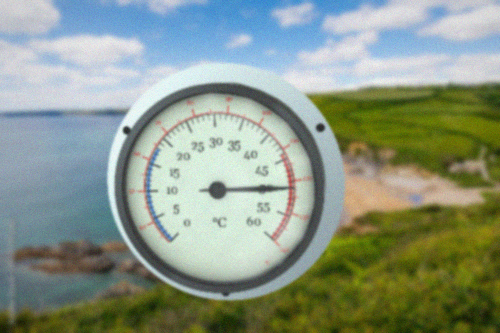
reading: °C 50
